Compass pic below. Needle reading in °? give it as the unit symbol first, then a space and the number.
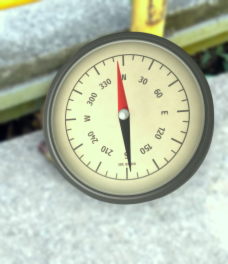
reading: ° 355
